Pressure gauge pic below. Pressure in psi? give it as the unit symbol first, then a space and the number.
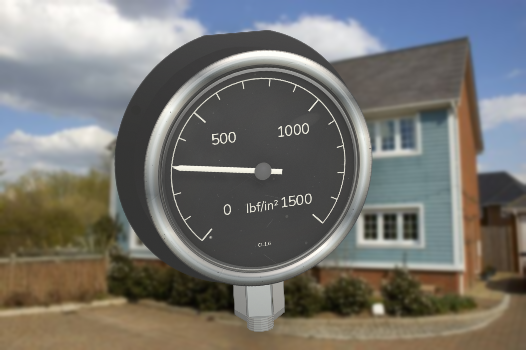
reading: psi 300
